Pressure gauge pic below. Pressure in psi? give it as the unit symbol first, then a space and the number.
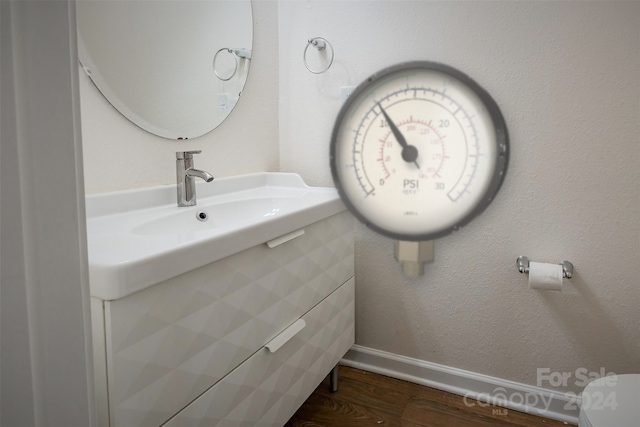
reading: psi 11
